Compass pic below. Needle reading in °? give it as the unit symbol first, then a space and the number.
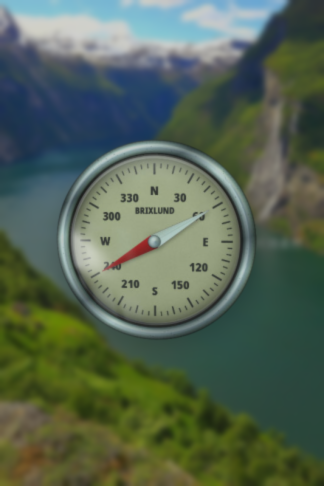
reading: ° 240
